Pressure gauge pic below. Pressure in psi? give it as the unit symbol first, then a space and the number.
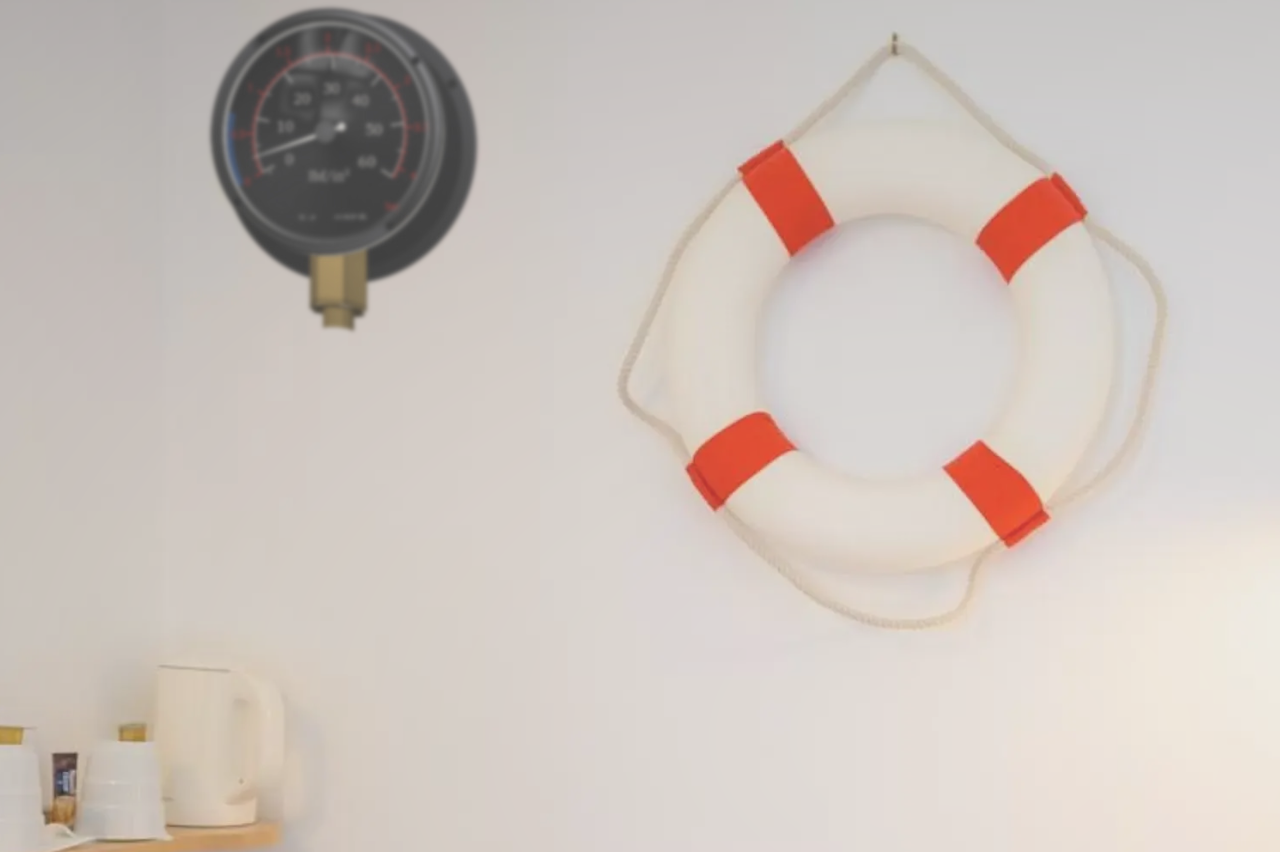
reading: psi 2.5
